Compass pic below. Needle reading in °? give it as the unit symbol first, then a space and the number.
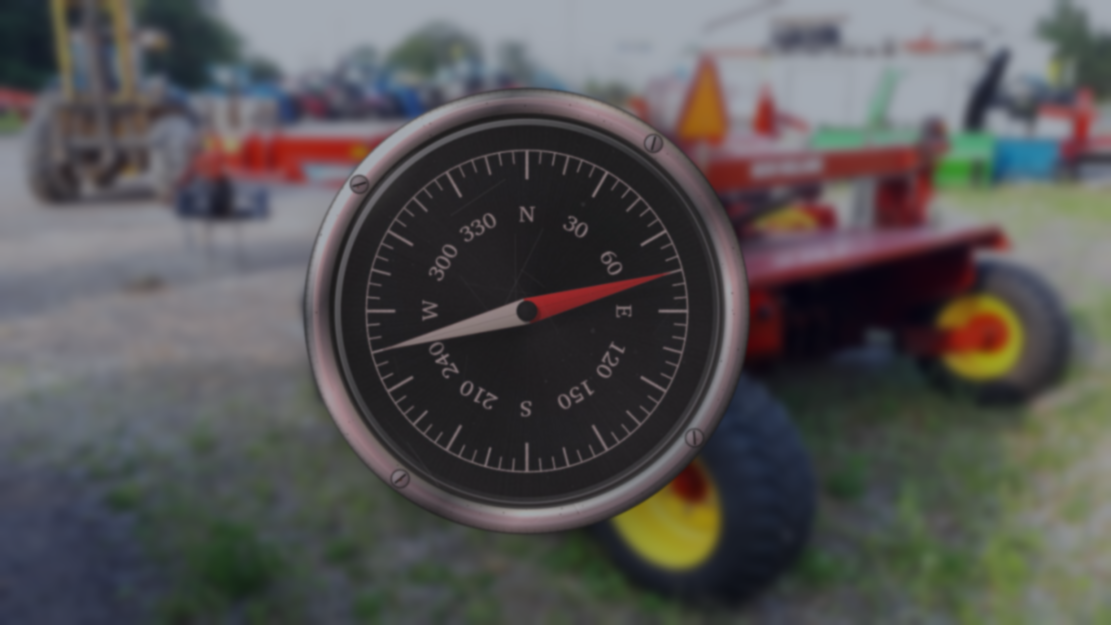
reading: ° 75
